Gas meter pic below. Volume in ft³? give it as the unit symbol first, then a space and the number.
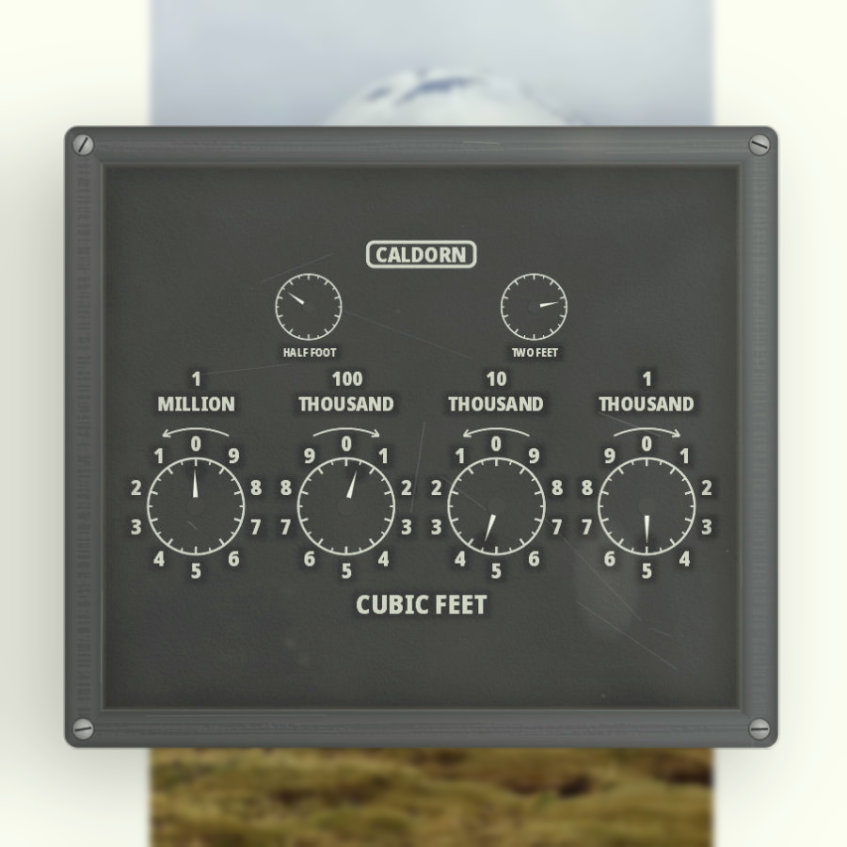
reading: ft³ 4500
